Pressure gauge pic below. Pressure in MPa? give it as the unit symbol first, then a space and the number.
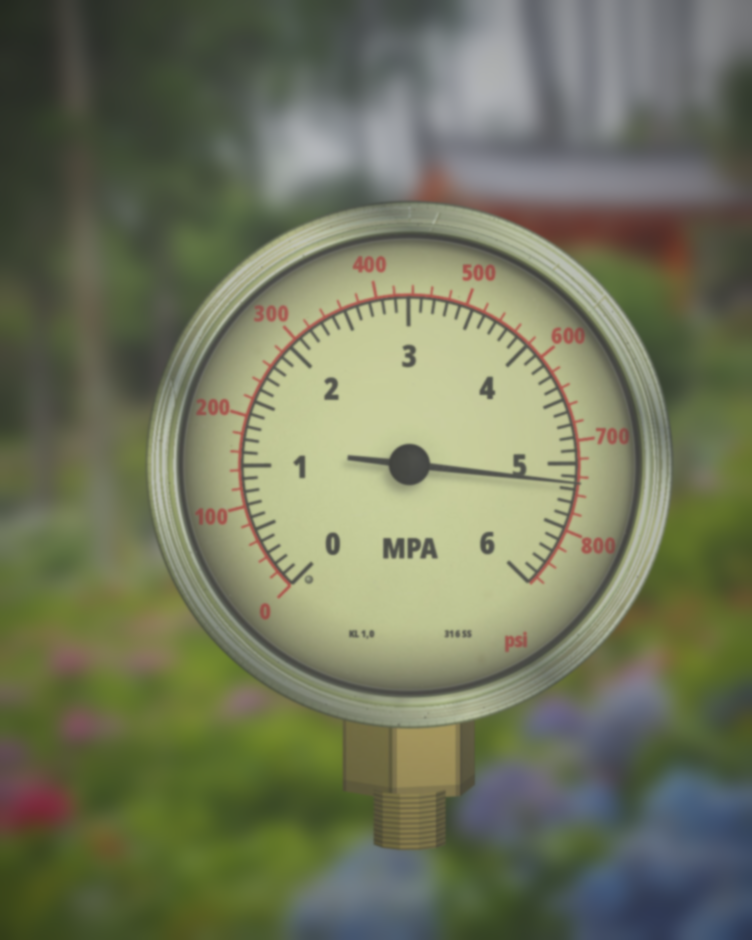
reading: MPa 5.15
